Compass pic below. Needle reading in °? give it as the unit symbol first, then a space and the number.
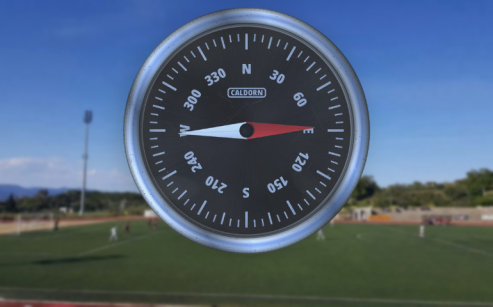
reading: ° 87.5
